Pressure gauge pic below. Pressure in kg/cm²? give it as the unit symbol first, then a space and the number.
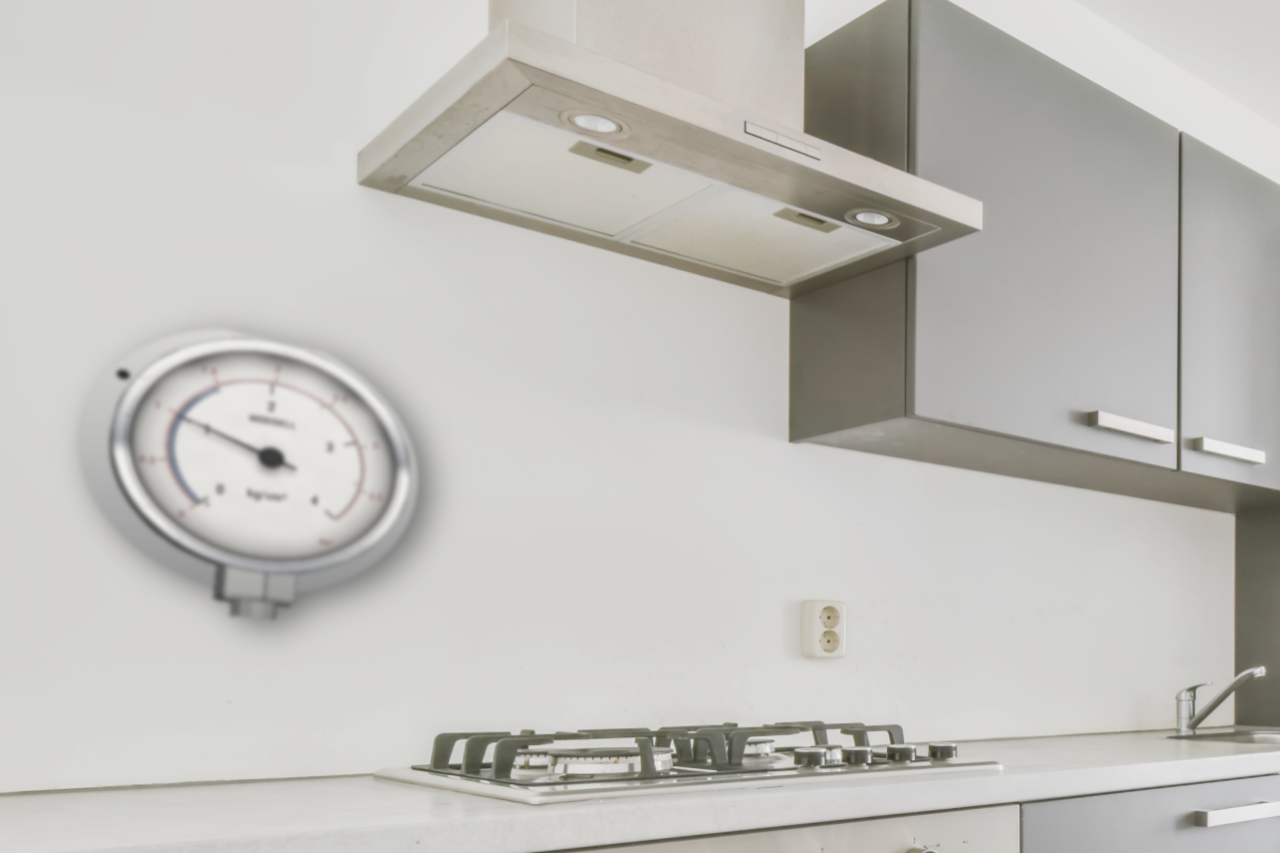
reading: kg/cm² 1
